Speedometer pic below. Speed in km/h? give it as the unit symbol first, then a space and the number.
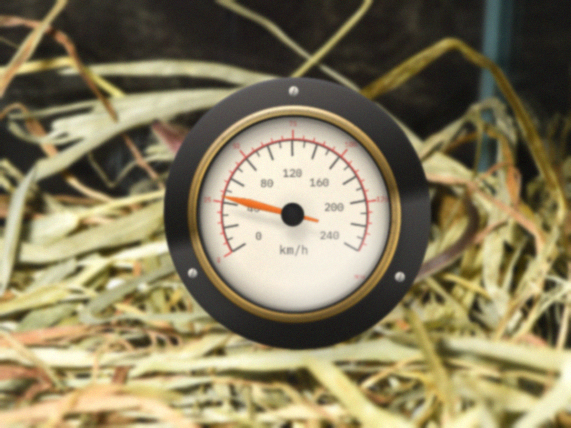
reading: km/h 45
